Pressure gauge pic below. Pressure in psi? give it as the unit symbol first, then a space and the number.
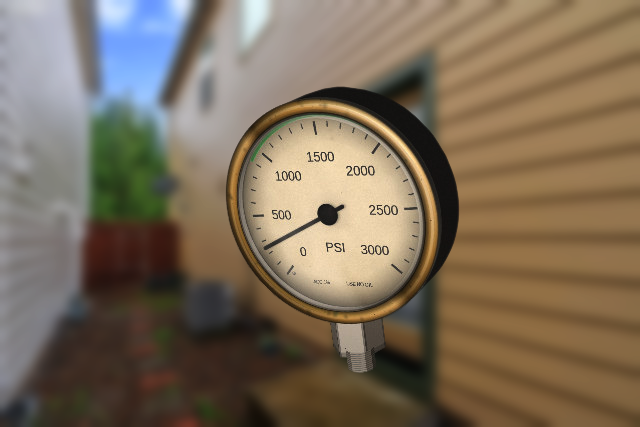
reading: psi 250
